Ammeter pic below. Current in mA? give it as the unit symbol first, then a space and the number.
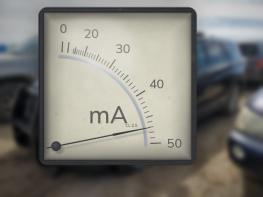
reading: mA 47
